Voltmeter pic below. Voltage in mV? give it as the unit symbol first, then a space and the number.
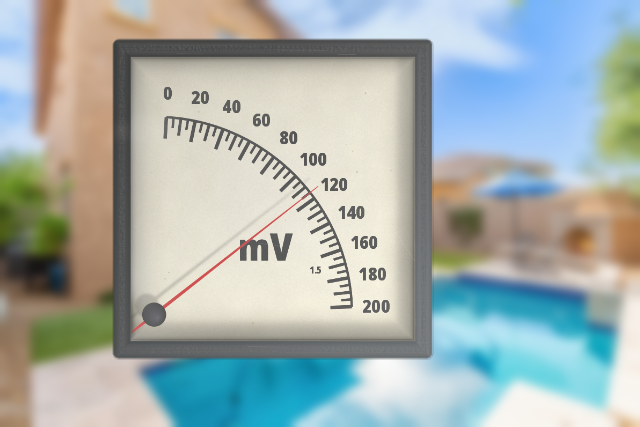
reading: mV 115
